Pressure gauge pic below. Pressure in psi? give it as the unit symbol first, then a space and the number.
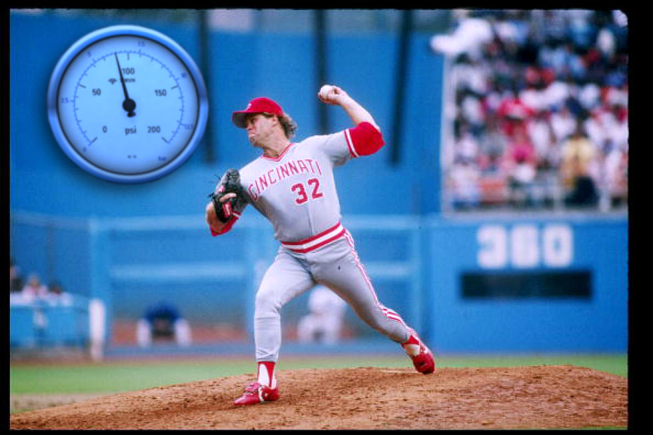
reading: psi 90
